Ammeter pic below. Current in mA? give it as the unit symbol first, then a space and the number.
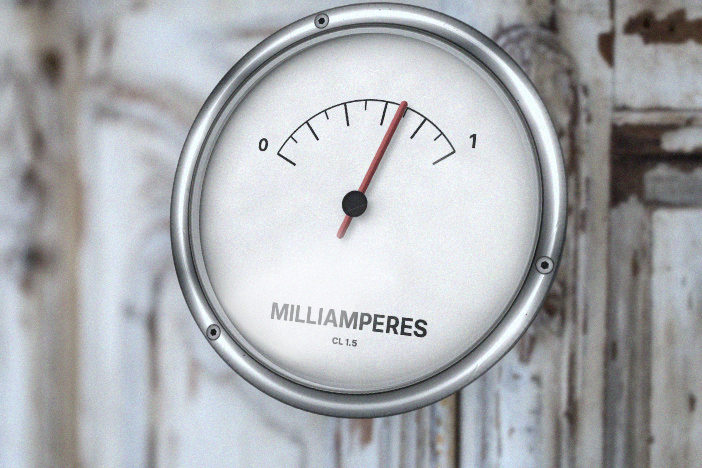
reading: mA 0.7
